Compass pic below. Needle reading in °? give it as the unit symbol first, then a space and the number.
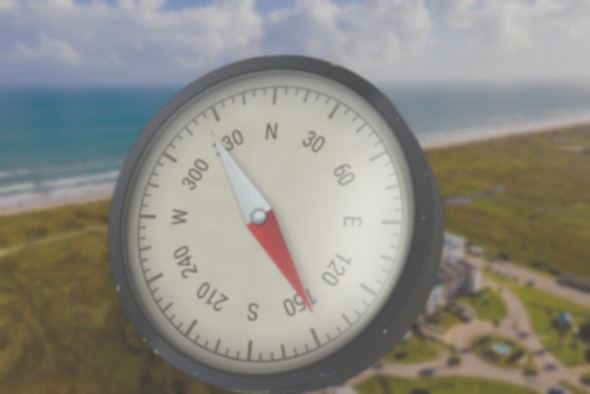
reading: ° 145
